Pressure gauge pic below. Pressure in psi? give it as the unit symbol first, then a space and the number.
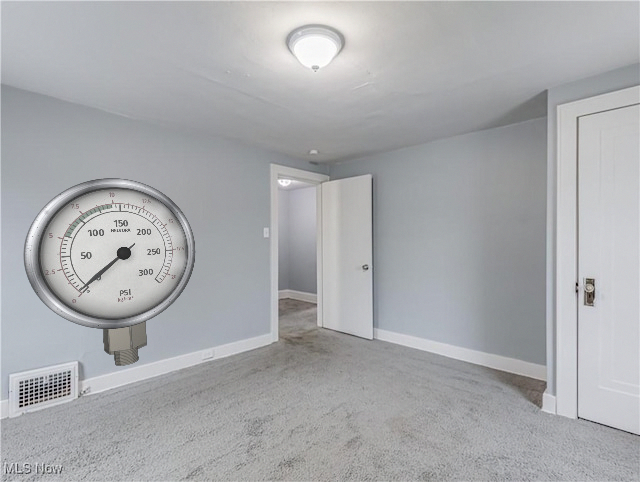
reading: psi 5
